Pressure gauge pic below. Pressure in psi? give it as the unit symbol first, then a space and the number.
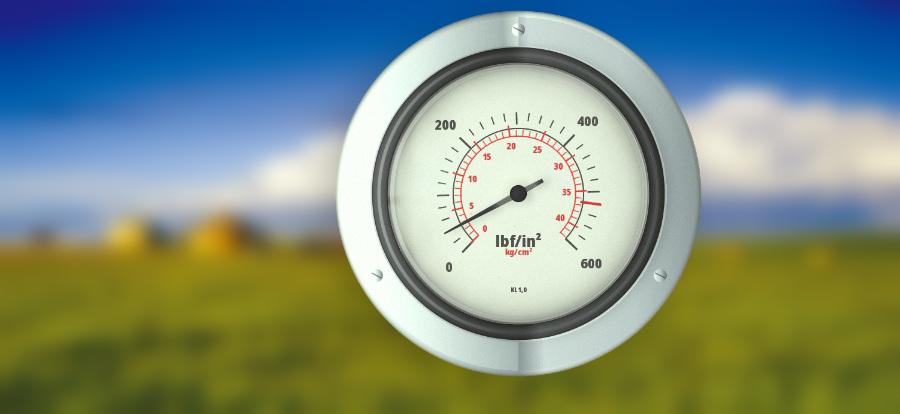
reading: psi 40
